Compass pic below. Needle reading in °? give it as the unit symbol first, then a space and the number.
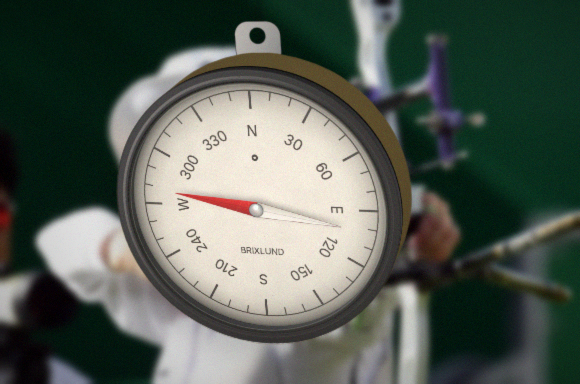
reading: ° 280
